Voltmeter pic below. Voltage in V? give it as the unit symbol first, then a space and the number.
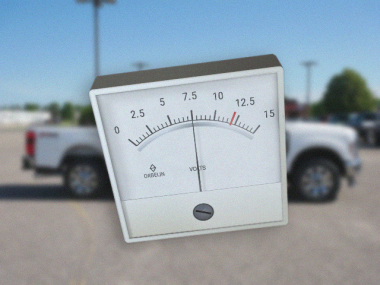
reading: V 7.5
